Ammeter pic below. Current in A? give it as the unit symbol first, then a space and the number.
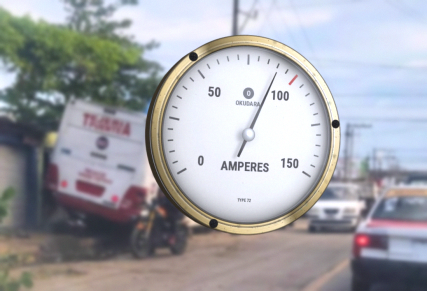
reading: A 90
